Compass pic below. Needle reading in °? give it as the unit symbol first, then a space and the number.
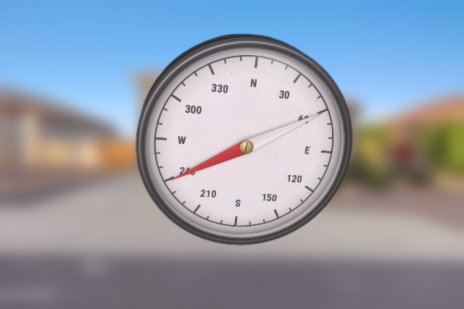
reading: ° 240
